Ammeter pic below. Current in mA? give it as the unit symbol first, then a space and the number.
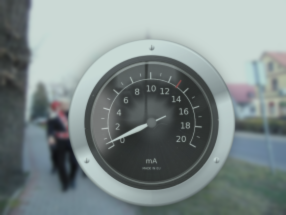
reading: mA 0.5
